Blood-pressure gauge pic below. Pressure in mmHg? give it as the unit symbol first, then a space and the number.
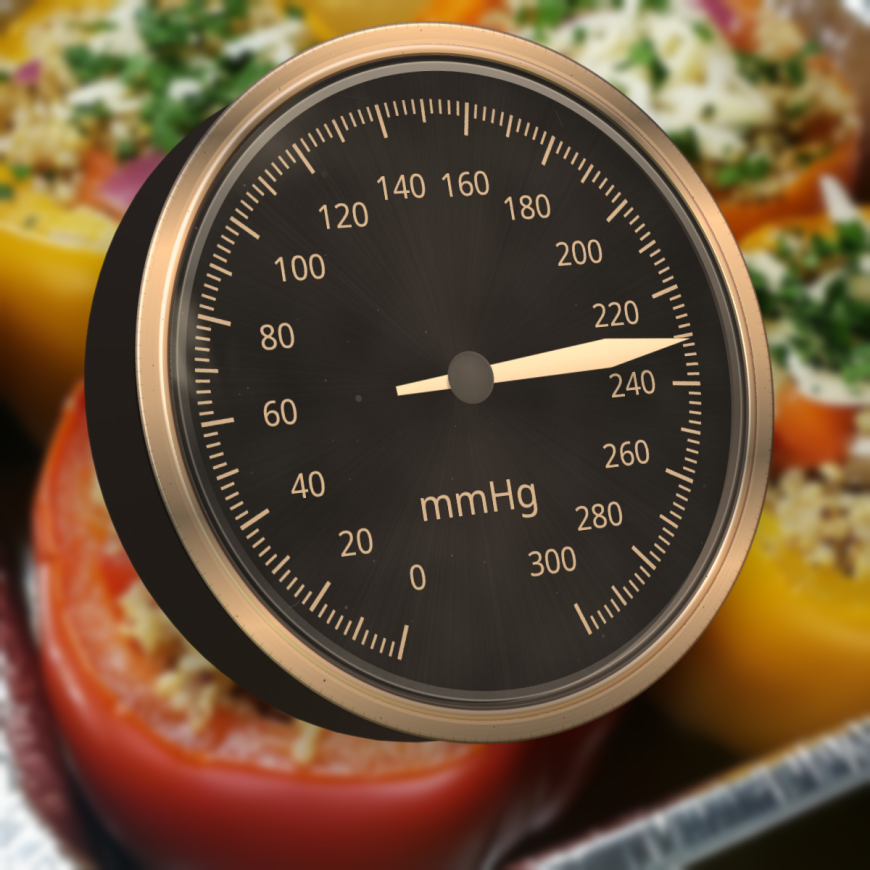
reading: mmHg 231
